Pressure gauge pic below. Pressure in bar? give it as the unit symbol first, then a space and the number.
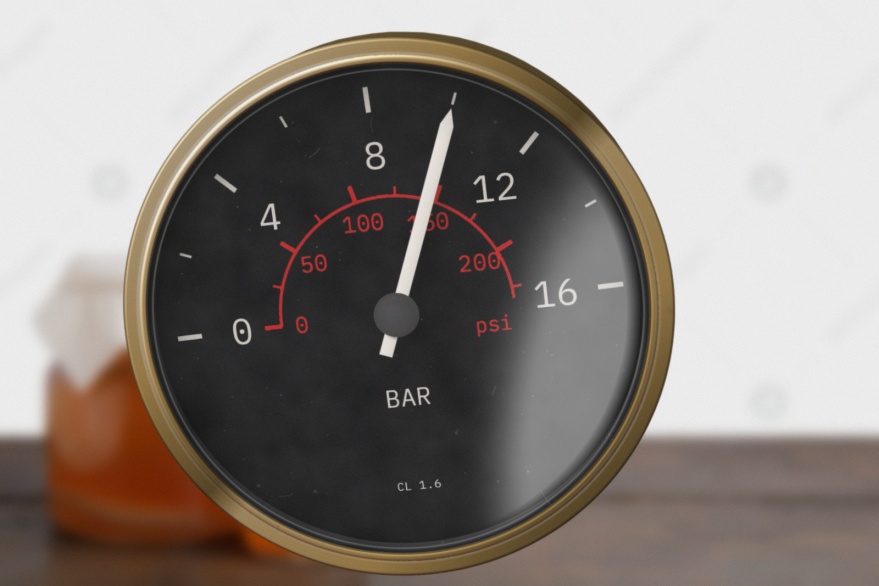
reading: bar 10
